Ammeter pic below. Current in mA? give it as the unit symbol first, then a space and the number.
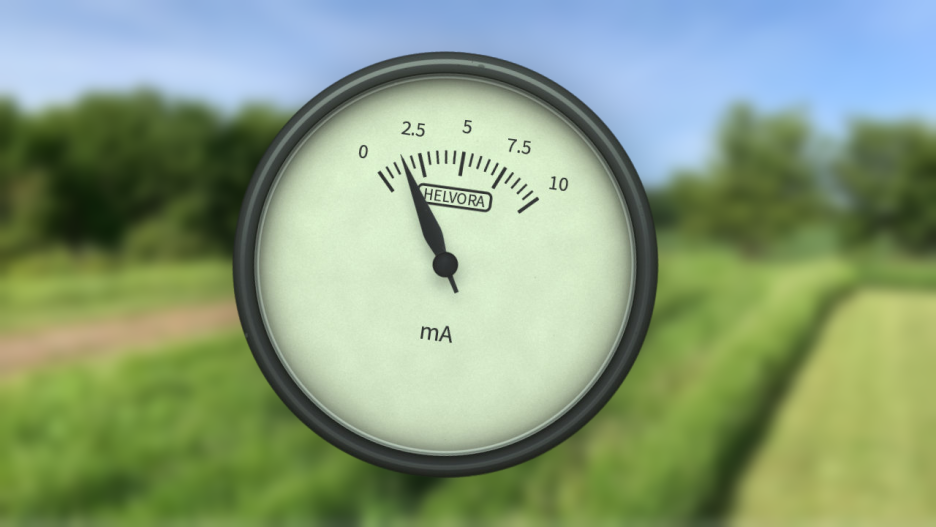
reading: mA 1.5
